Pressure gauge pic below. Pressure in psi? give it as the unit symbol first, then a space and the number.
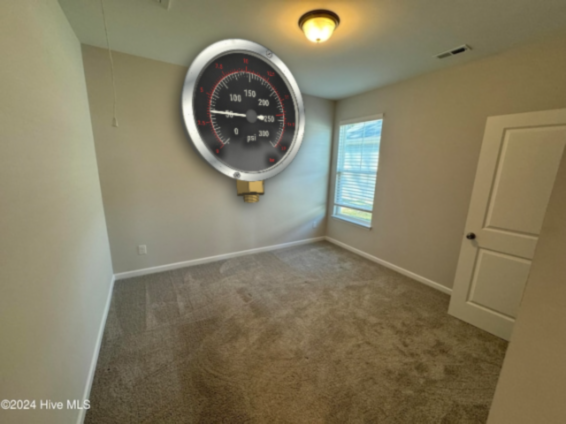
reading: psi 50
